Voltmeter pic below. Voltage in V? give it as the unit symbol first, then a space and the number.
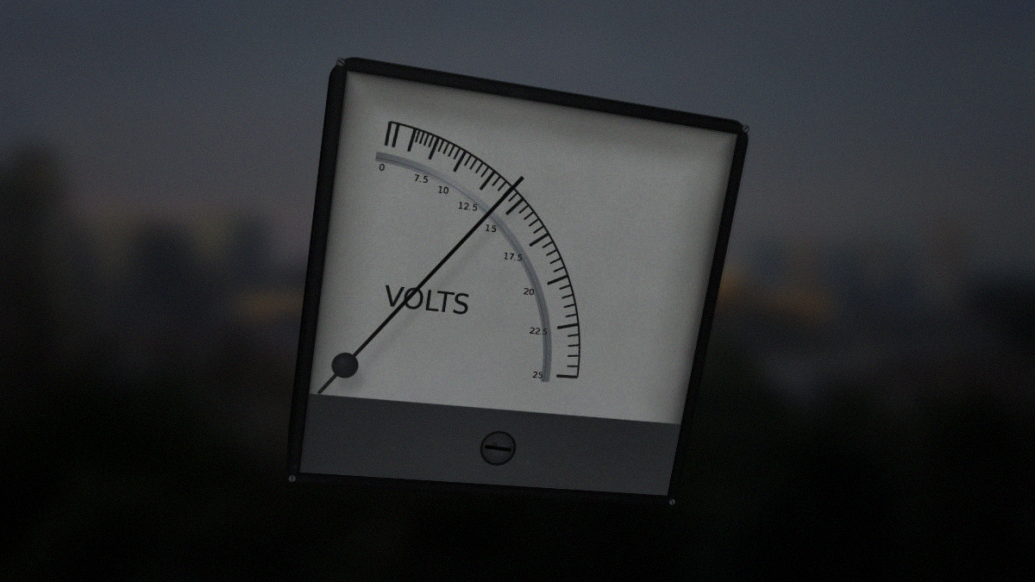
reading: V 14
